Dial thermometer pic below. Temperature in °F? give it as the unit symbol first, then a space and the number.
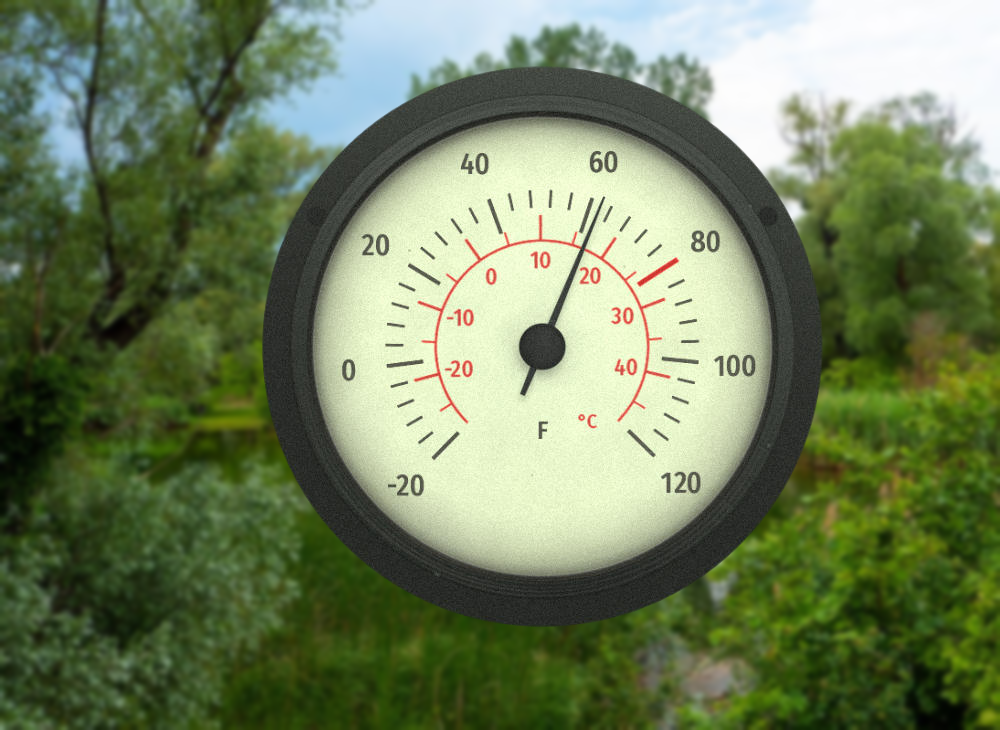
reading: °F 62
